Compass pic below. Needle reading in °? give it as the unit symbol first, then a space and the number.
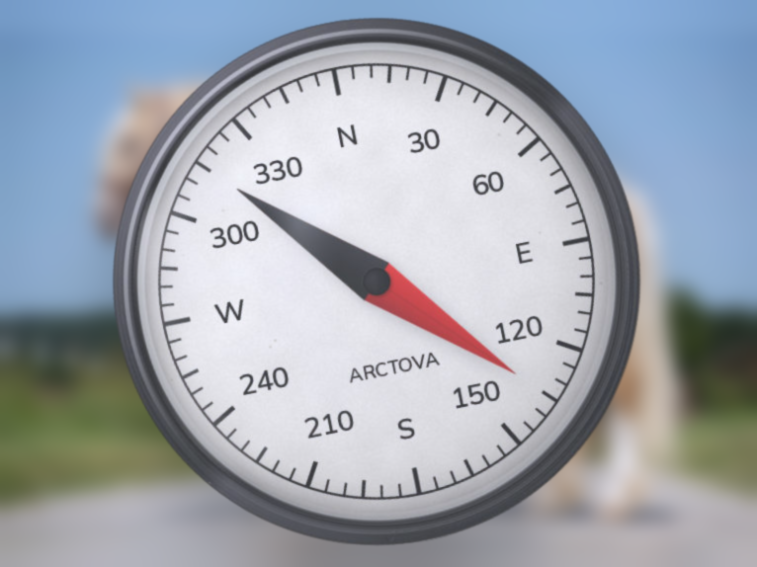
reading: ° 135
